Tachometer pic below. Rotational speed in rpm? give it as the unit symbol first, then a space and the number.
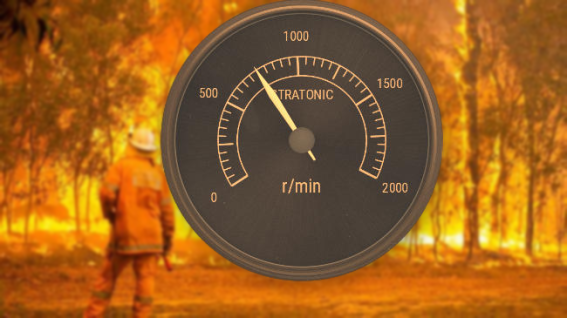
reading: rpm 750
